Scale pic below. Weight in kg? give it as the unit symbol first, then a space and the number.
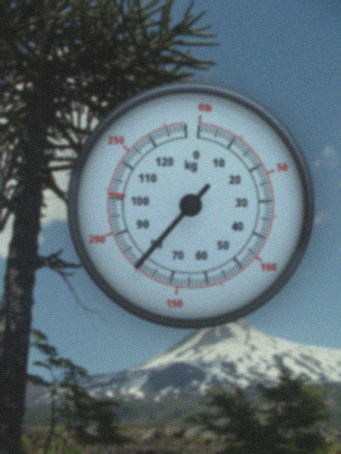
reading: kg 80
